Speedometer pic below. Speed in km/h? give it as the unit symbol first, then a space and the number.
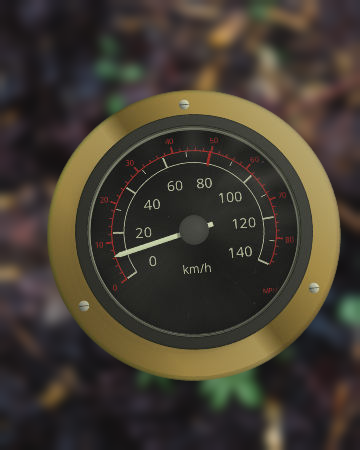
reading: km/h 10
